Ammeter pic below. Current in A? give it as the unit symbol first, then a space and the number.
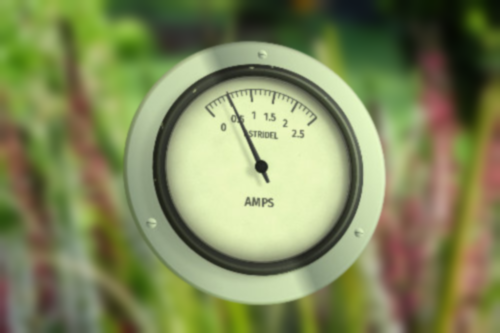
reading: A 0.5
